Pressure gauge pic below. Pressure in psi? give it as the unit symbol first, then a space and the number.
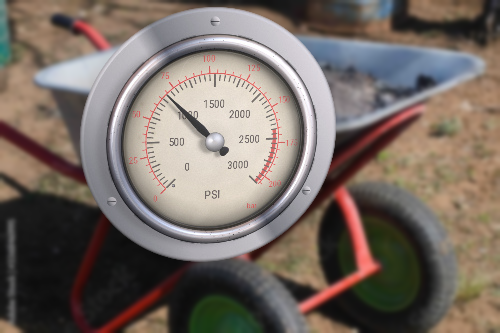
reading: psi 1000
